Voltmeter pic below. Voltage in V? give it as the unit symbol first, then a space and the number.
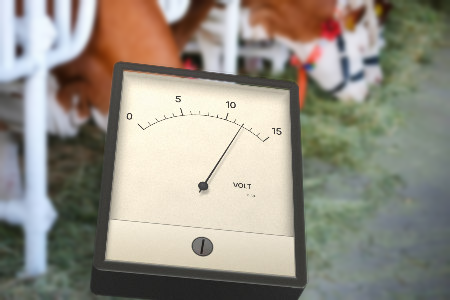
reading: V 12
